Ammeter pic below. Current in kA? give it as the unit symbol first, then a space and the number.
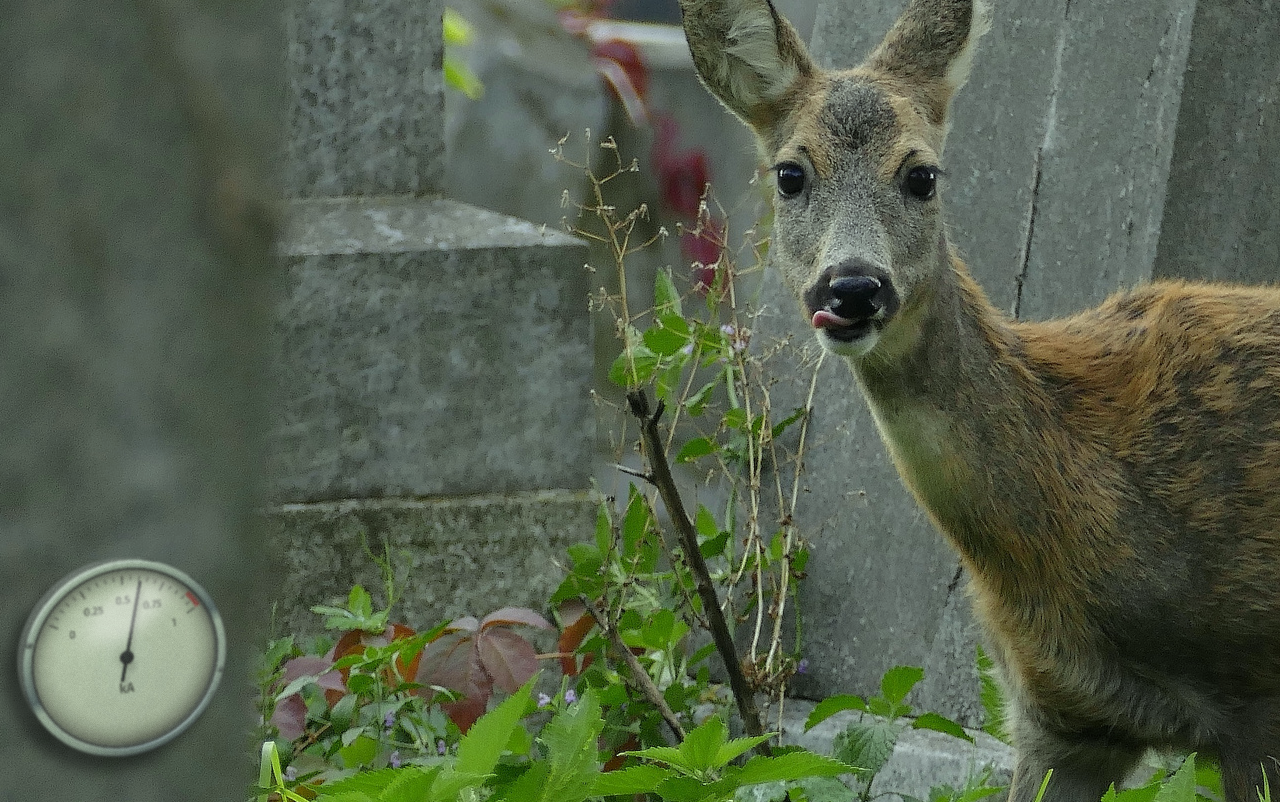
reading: kA 0.6
